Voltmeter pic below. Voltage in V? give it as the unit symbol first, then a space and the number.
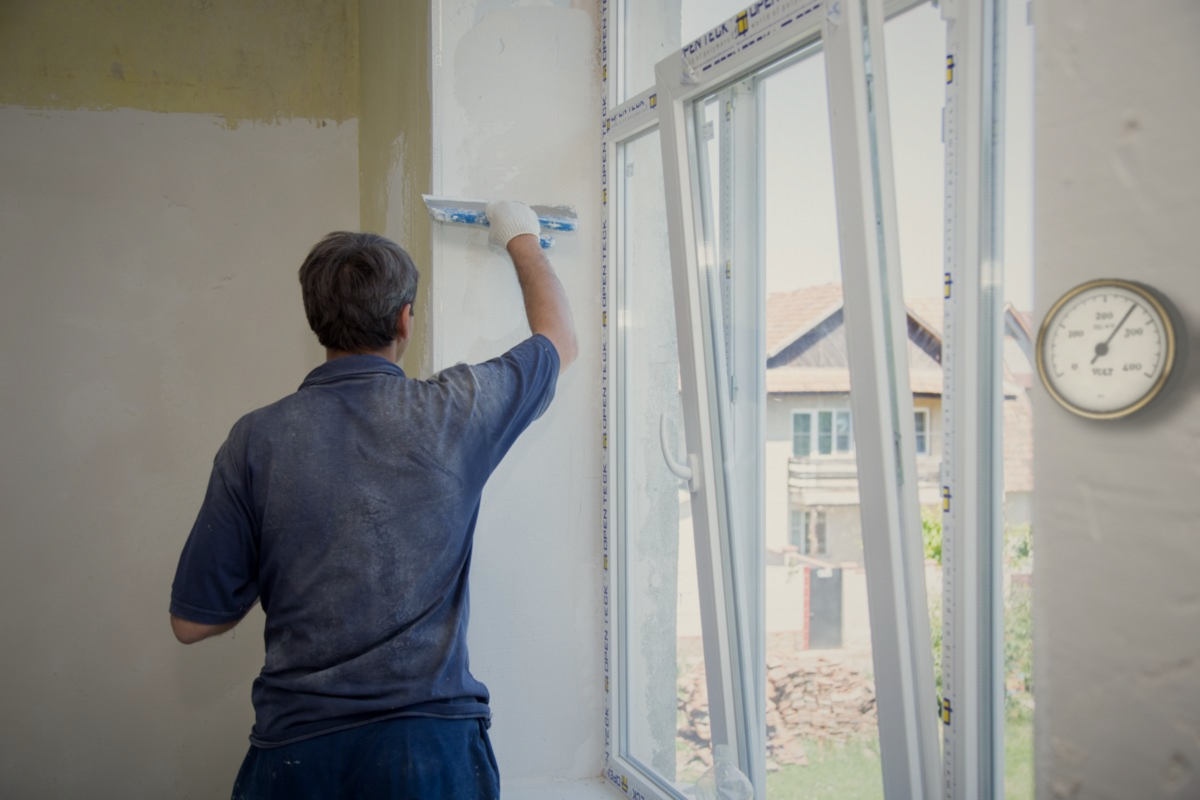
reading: V 260
